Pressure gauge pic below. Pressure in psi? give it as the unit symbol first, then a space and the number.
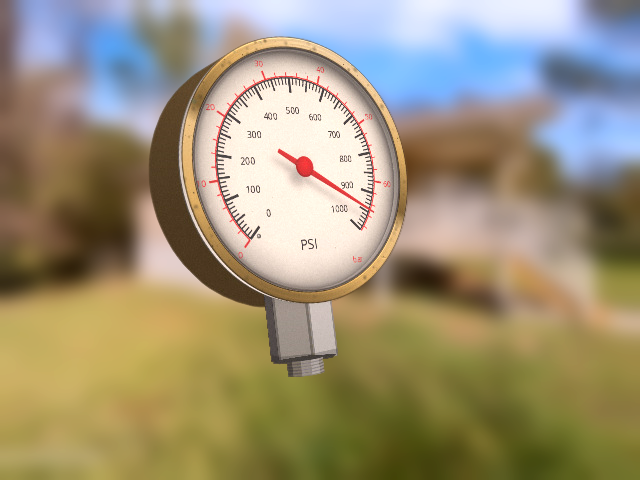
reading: psi 950
